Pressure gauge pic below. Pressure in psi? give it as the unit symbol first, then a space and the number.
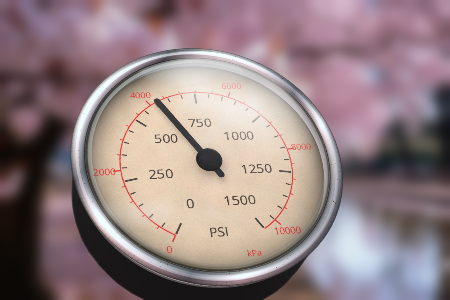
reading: psi 600
